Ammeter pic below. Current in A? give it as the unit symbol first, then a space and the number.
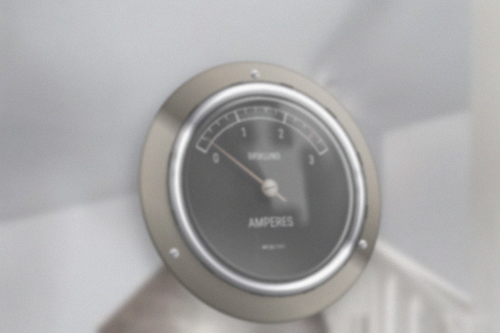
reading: A 0.2
